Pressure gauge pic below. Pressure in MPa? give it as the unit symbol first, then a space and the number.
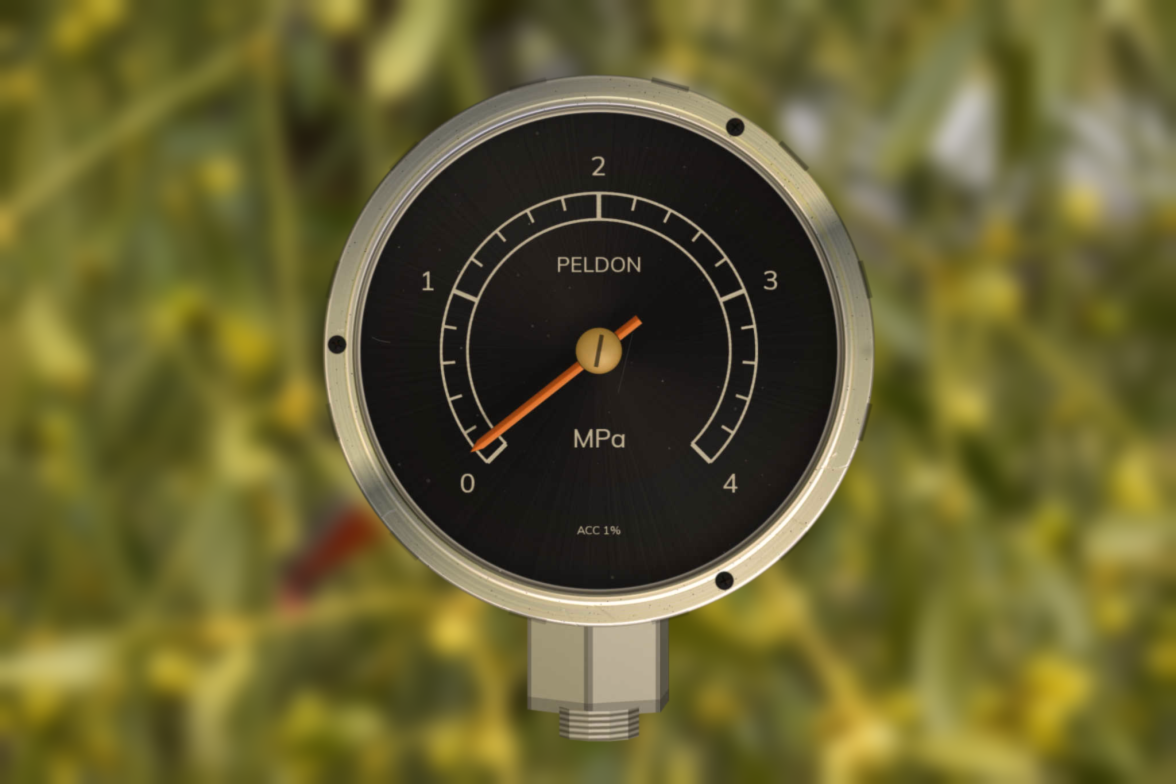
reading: MPa 0.1
